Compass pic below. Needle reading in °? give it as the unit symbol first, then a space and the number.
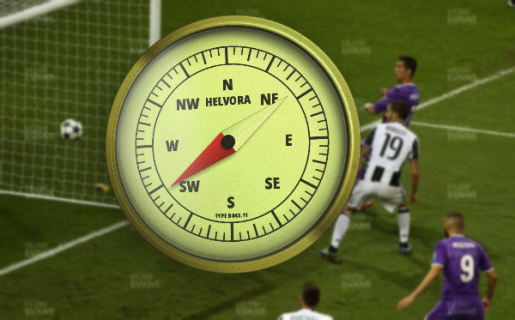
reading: ° 235
